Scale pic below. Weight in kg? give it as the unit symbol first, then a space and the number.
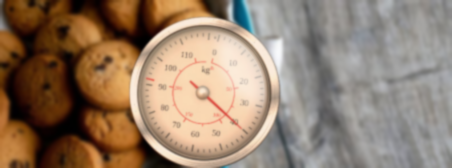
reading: kg 40
